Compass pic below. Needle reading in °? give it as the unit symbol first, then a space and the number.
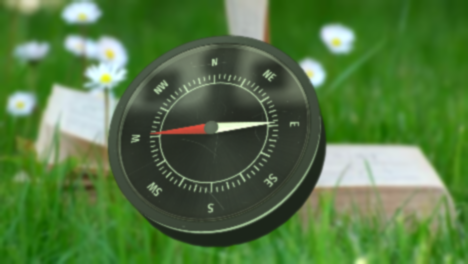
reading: ° 270
